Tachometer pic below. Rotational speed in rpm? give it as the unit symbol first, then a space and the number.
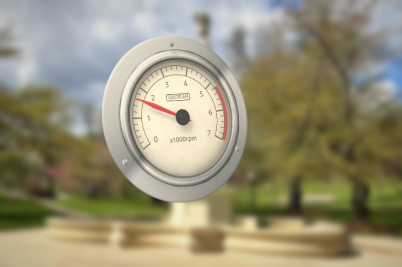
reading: rpm 1600
